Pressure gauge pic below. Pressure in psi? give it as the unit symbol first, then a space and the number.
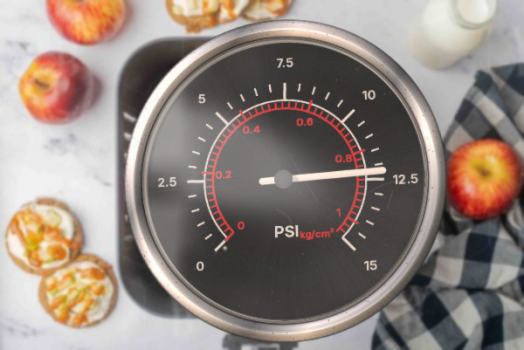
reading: psi 12.25
